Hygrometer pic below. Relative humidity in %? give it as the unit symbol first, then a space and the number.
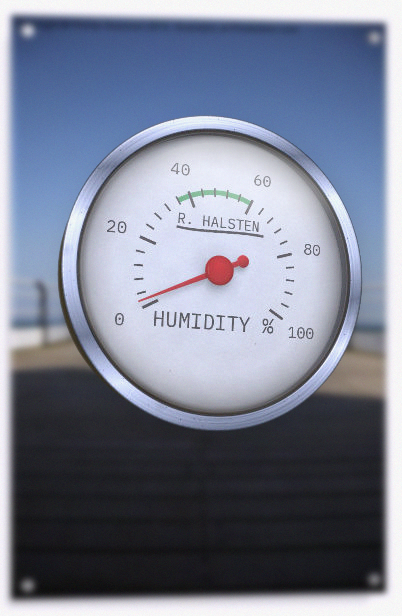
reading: % 2
